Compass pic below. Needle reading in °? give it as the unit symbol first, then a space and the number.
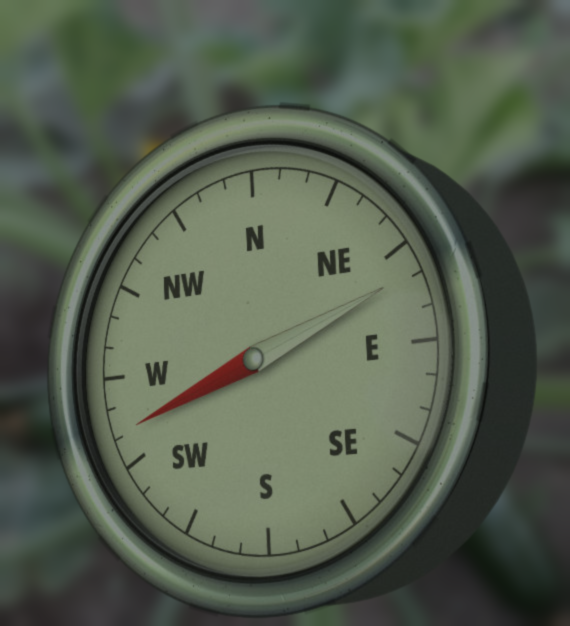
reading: ° 250
